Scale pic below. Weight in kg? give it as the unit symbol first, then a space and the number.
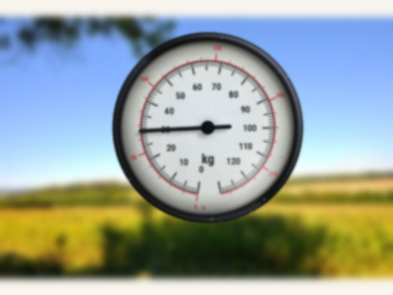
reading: kg 30
